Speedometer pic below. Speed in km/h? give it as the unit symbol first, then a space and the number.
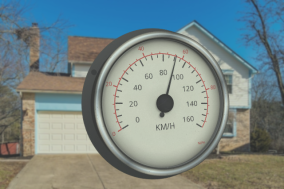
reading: km/h 90
